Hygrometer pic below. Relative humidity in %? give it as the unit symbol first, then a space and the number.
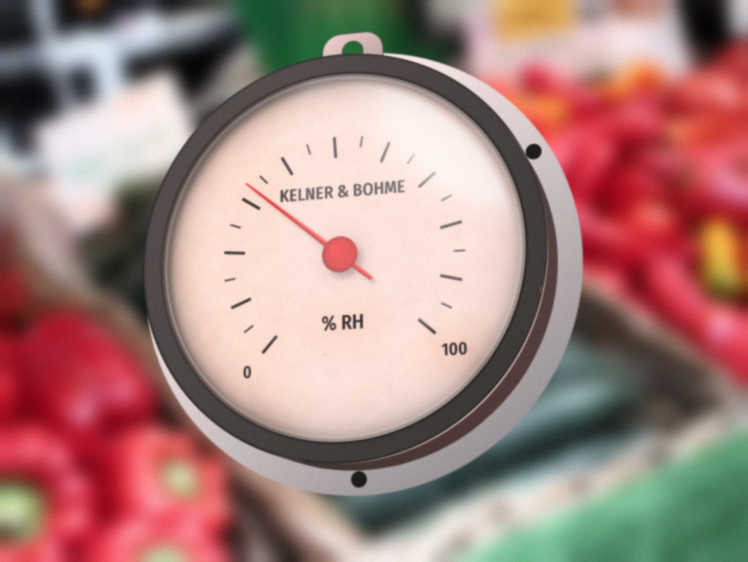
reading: % 32.5
